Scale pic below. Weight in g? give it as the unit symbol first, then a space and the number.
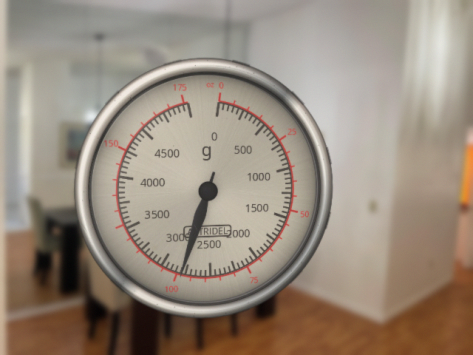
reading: g 2800
